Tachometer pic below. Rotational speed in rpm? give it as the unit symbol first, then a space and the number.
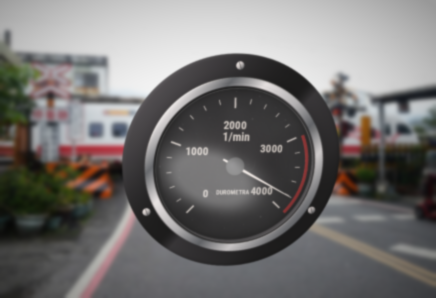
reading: rpm 3800
